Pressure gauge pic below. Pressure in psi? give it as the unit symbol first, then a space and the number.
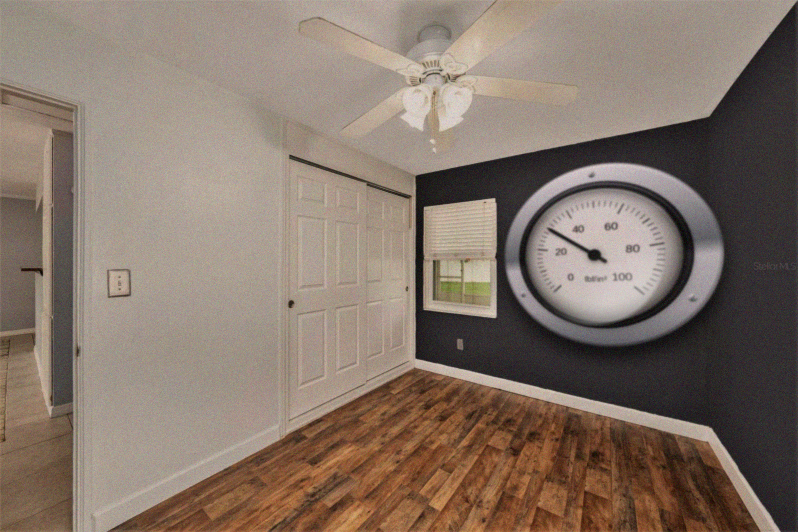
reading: psi 30
